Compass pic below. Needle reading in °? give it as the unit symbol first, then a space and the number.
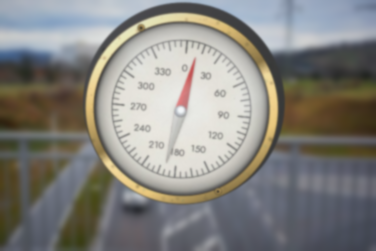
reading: ° 10
